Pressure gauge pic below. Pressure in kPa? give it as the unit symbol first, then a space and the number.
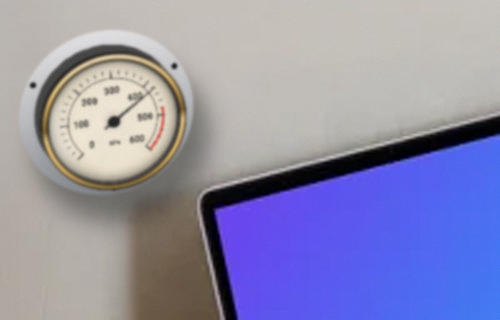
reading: kPa 420
